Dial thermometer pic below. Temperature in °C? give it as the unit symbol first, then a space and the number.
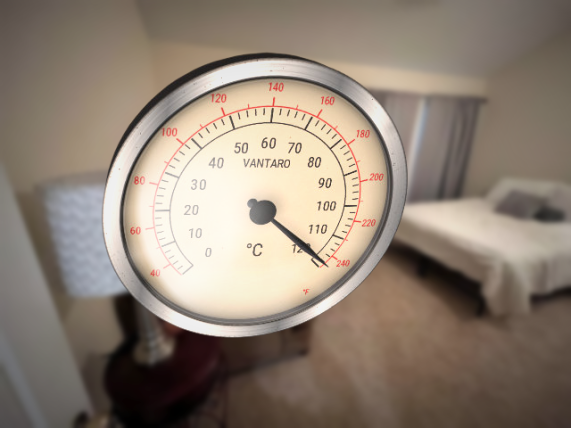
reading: °C 118
